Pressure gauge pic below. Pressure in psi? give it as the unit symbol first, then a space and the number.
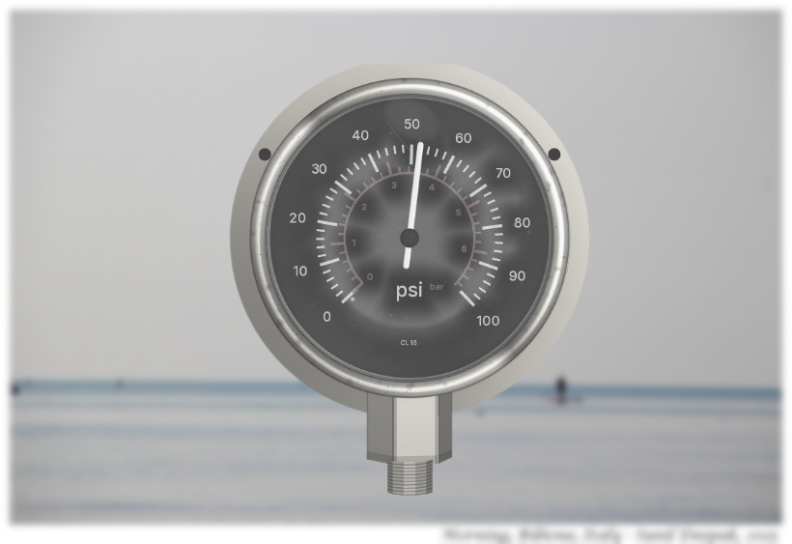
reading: psi 52
